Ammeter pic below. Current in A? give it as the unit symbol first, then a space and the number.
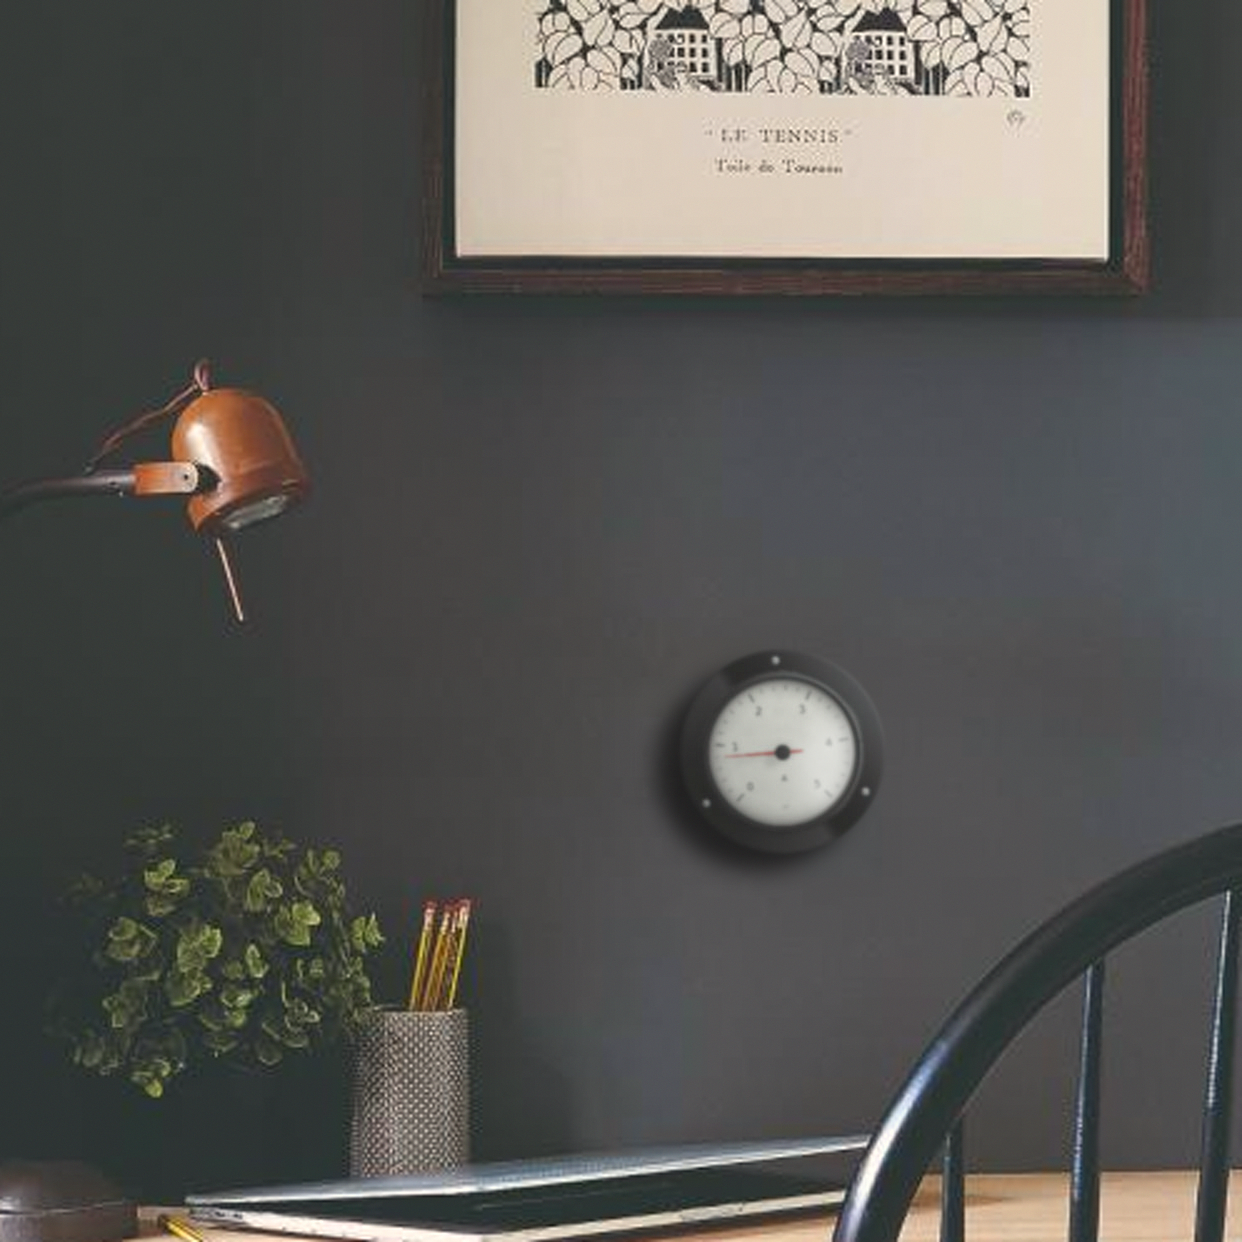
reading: A 0.8
